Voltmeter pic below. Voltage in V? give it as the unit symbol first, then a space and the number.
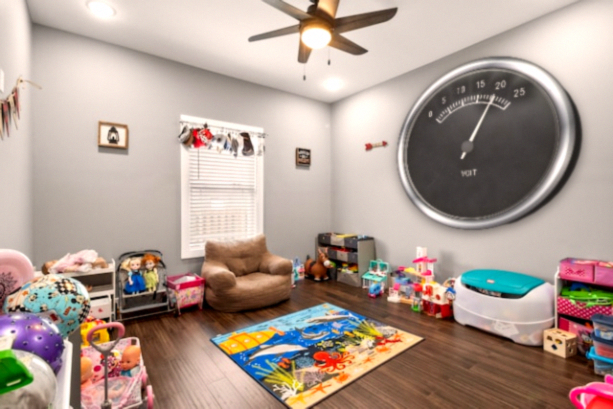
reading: V 20
